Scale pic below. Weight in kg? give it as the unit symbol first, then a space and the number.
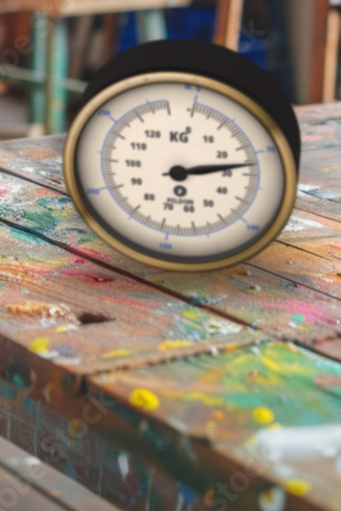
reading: kg 25
